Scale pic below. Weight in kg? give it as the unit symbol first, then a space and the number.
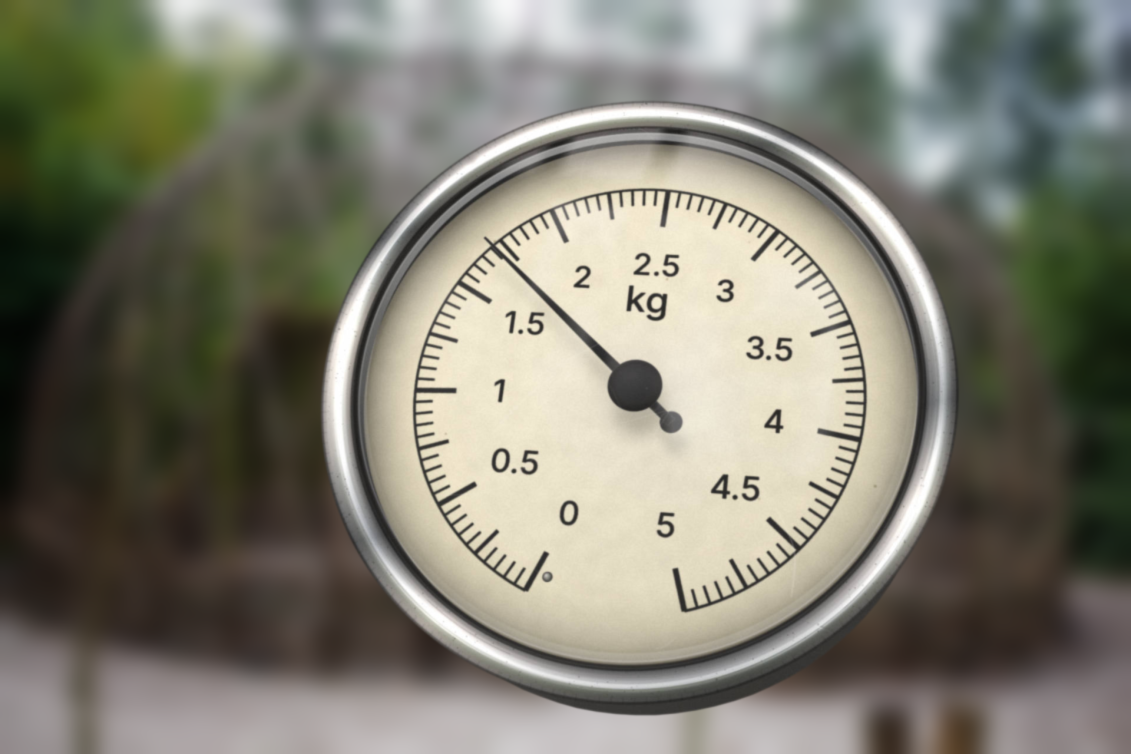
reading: kg 1.7
